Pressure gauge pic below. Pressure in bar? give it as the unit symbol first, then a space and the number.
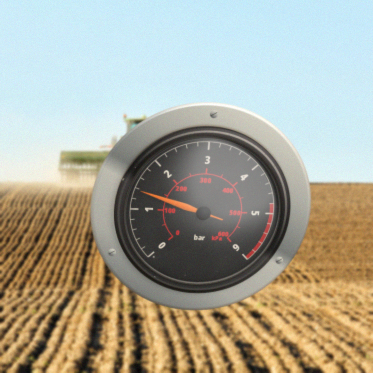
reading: bar 1.4
